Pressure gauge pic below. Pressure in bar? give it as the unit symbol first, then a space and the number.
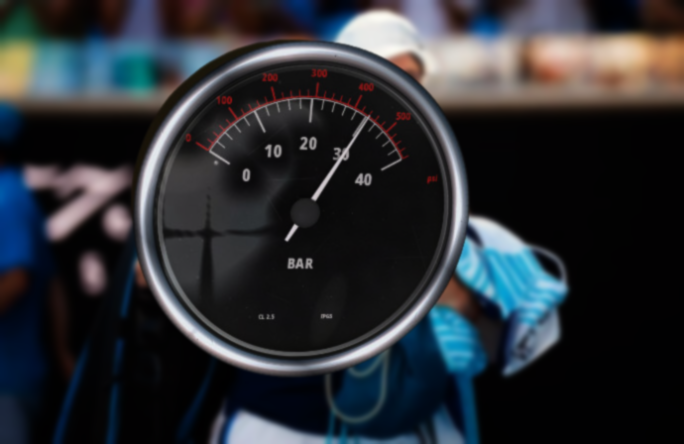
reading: bar 30
